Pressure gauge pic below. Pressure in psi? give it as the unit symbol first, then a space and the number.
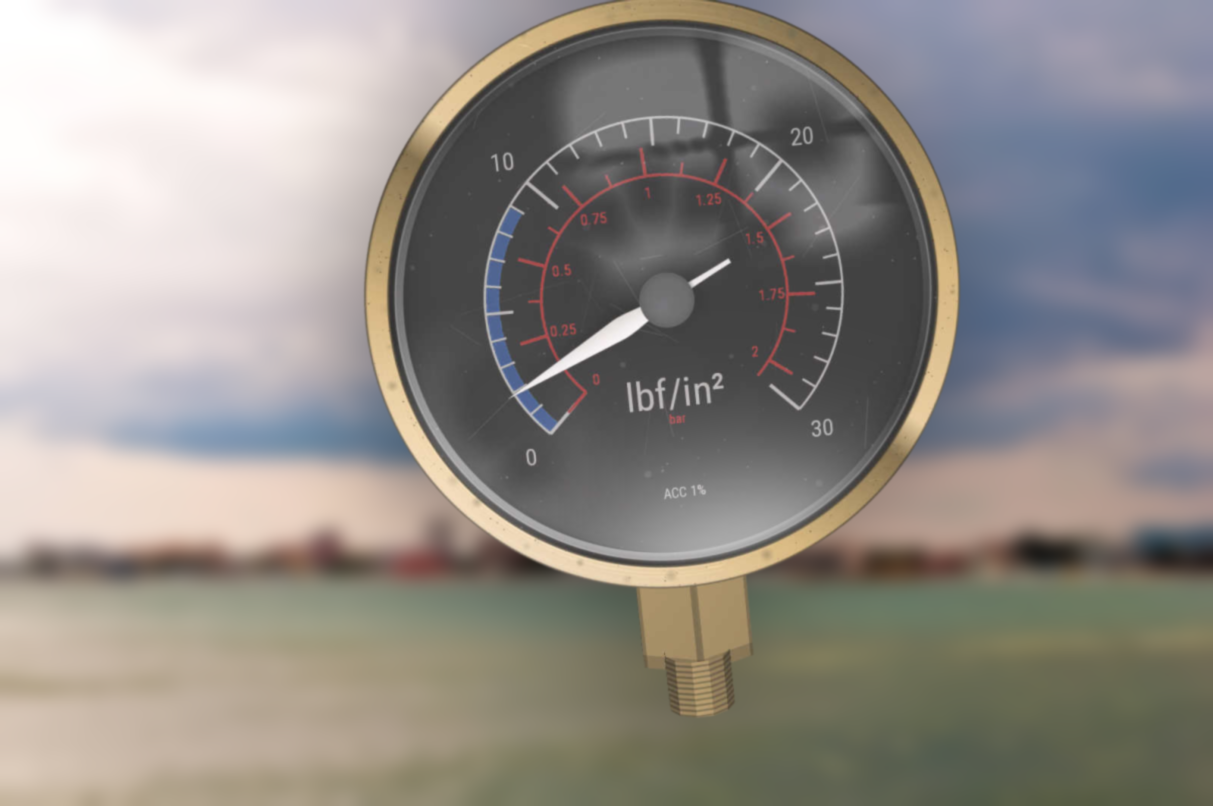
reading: psi 2
